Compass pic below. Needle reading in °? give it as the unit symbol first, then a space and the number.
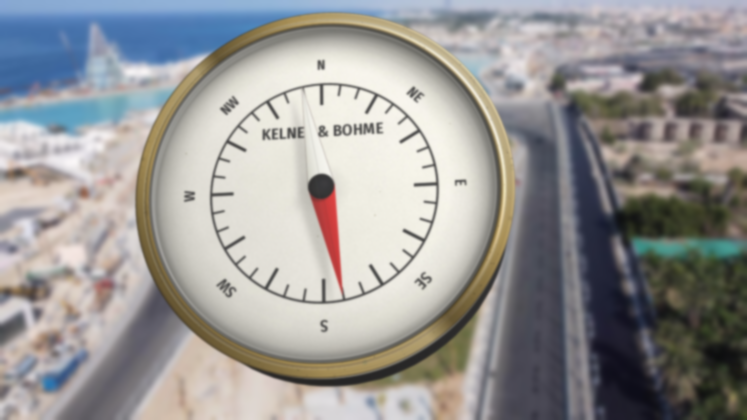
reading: ° 170
